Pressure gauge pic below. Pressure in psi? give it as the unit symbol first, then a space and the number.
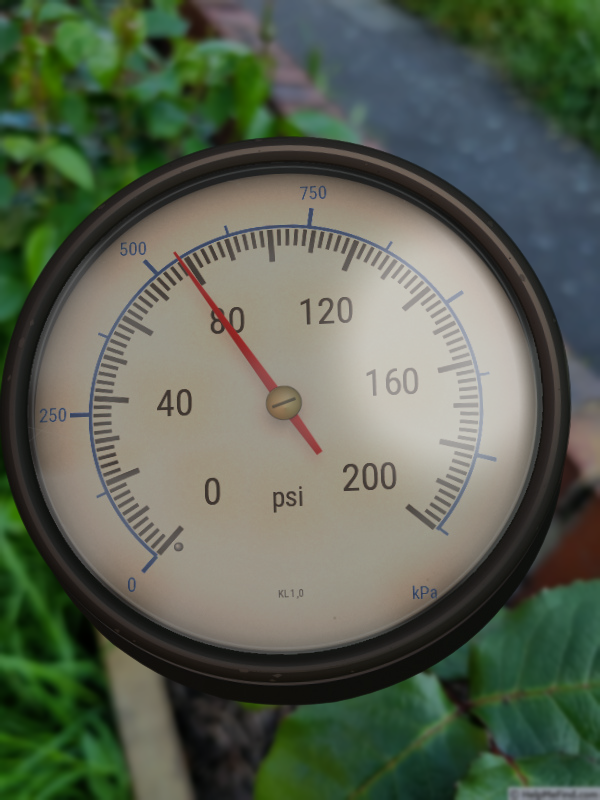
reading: psi 78
